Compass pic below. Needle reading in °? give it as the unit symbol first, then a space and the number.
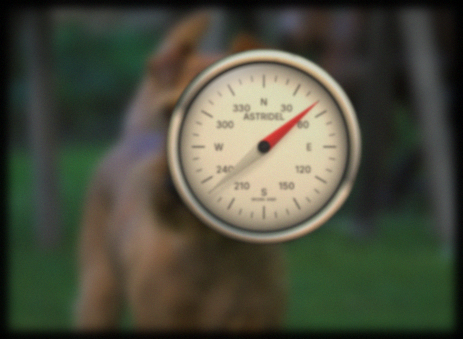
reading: ° 50
